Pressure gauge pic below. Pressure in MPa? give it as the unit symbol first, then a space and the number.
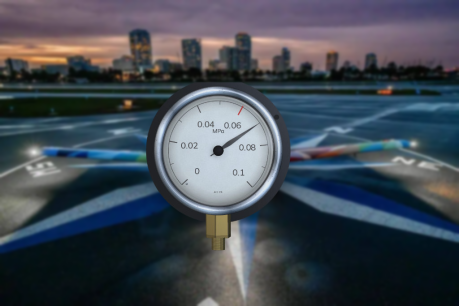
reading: MPa 0.07
